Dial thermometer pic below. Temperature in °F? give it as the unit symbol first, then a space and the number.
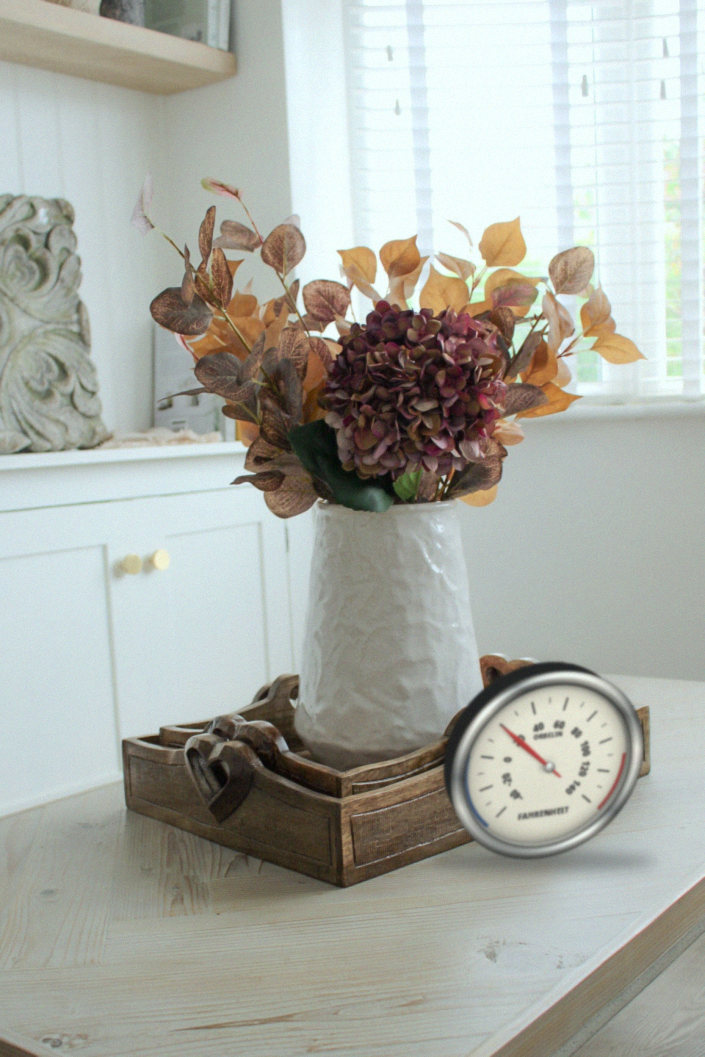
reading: °F 20
